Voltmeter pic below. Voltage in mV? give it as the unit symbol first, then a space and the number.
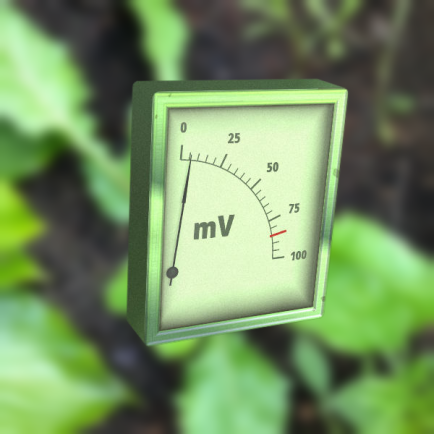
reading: mV 5
